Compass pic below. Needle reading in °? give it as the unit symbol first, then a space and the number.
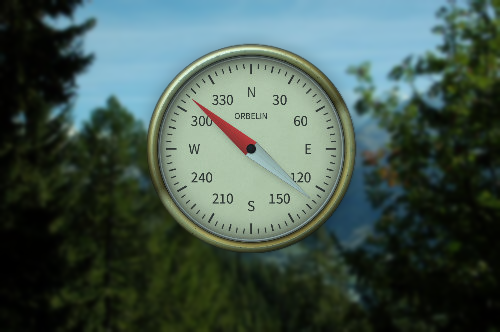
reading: ° 310
